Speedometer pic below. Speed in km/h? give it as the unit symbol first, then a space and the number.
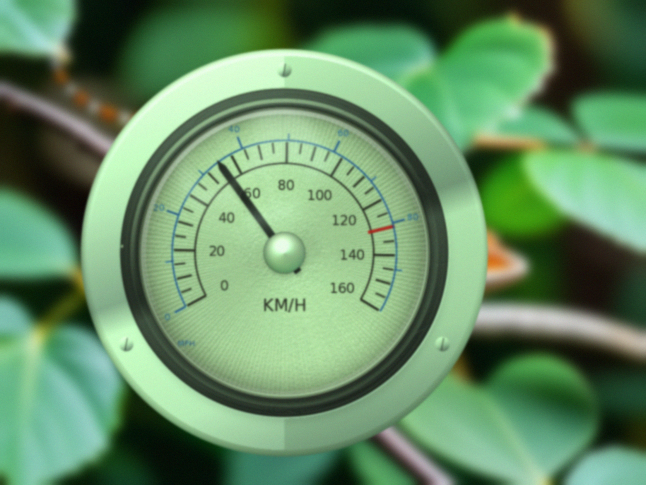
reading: km/h 55
